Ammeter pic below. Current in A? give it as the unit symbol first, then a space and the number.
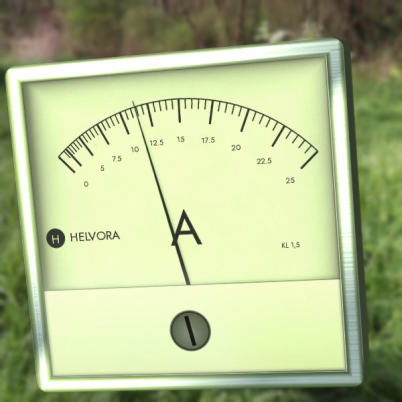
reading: A 11.5
